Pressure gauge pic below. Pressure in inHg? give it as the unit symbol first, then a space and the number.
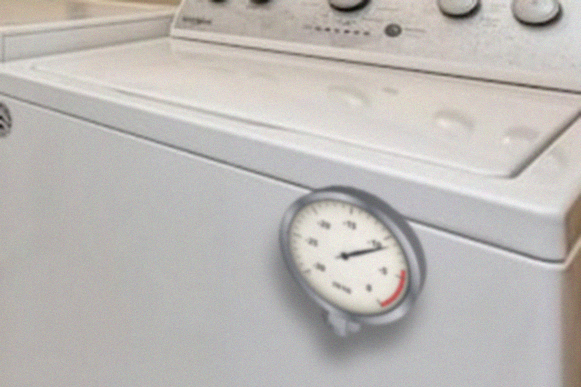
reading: inHg -9
